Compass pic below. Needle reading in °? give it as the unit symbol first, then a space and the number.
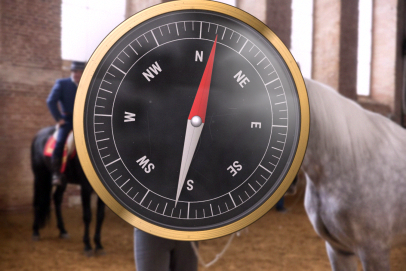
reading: ° 10
